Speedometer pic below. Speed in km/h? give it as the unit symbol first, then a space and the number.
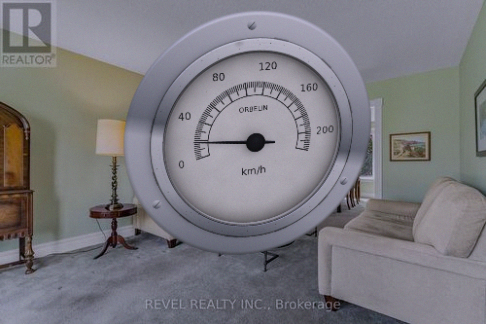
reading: km/h 20
